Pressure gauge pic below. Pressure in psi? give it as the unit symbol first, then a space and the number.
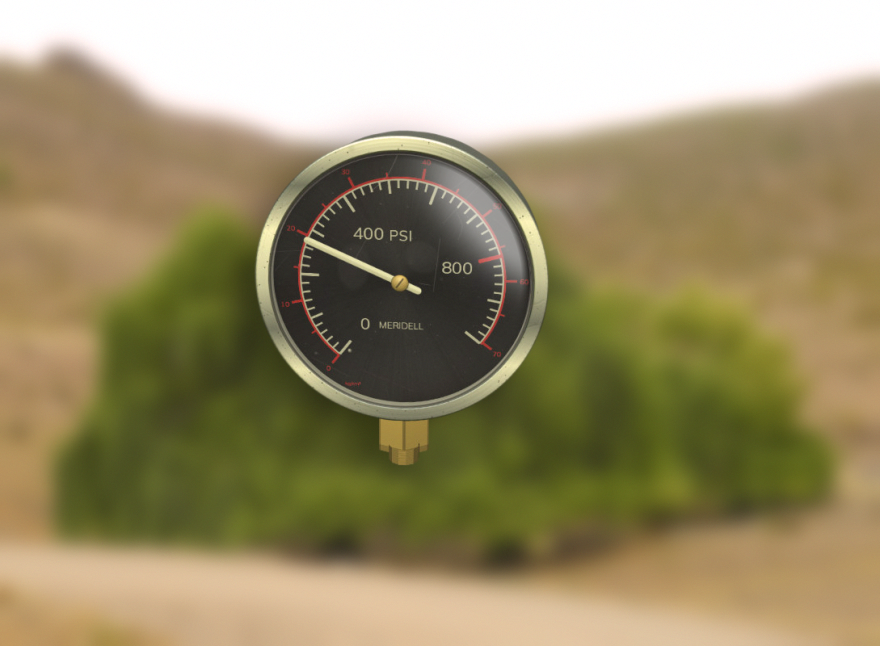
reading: psi 280
